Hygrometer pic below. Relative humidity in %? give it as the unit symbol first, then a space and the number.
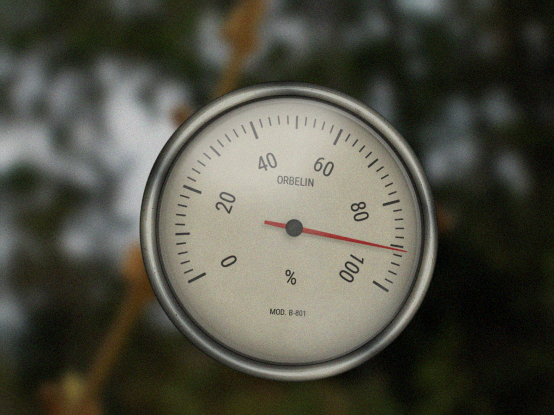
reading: % 91
